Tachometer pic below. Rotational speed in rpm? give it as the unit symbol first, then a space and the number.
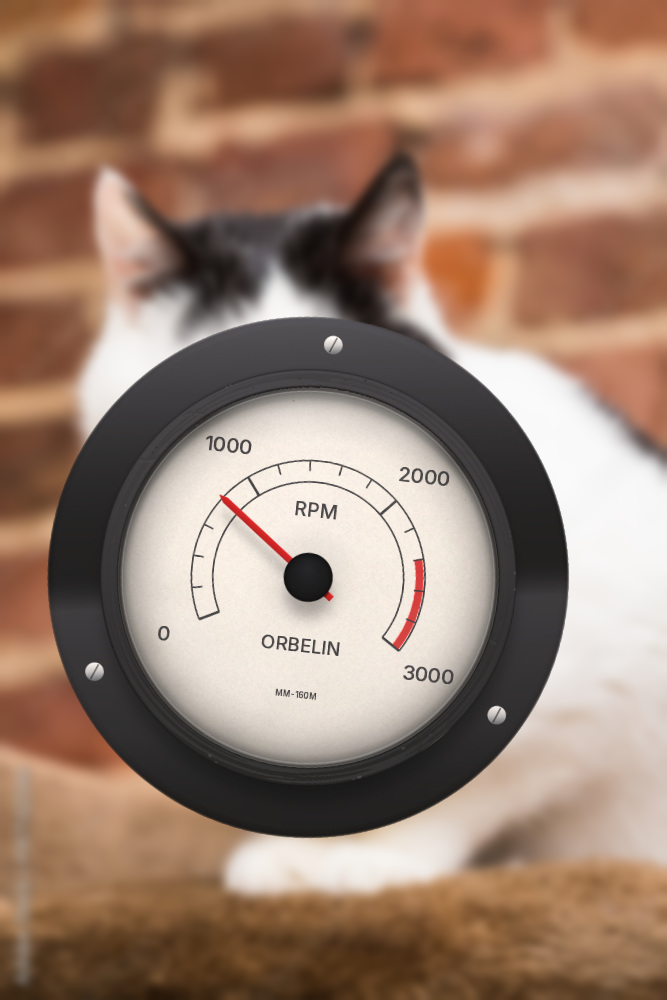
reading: rpm 800
